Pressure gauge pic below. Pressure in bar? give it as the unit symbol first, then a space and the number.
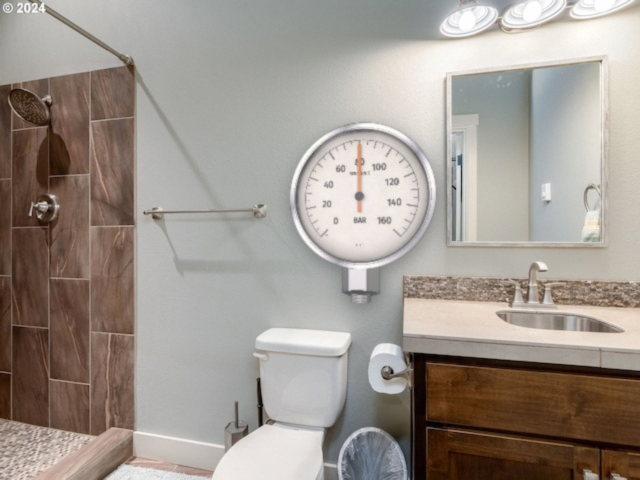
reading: bar 80
